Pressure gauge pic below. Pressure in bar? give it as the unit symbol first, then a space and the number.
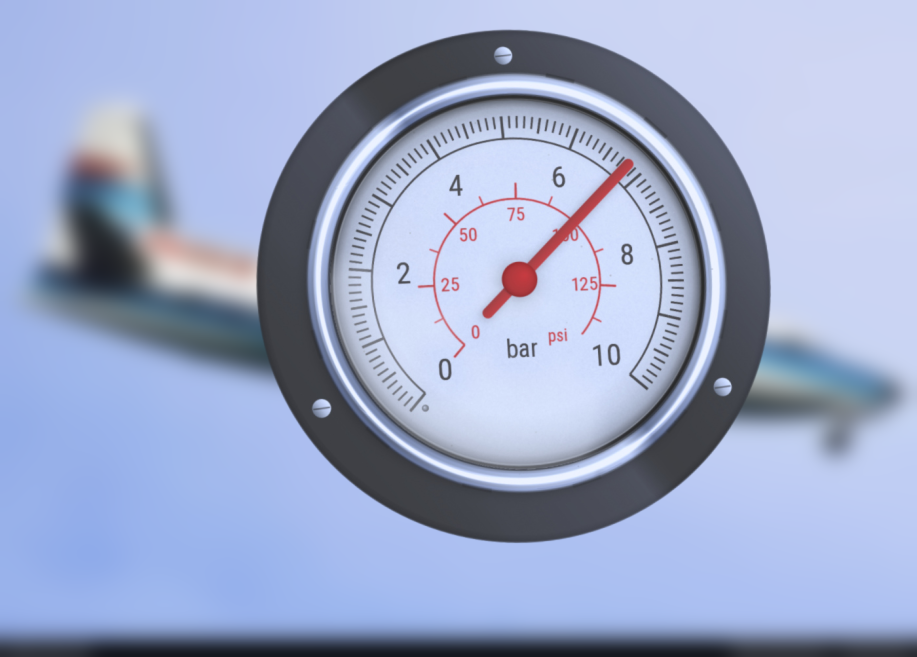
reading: bar 6.8
